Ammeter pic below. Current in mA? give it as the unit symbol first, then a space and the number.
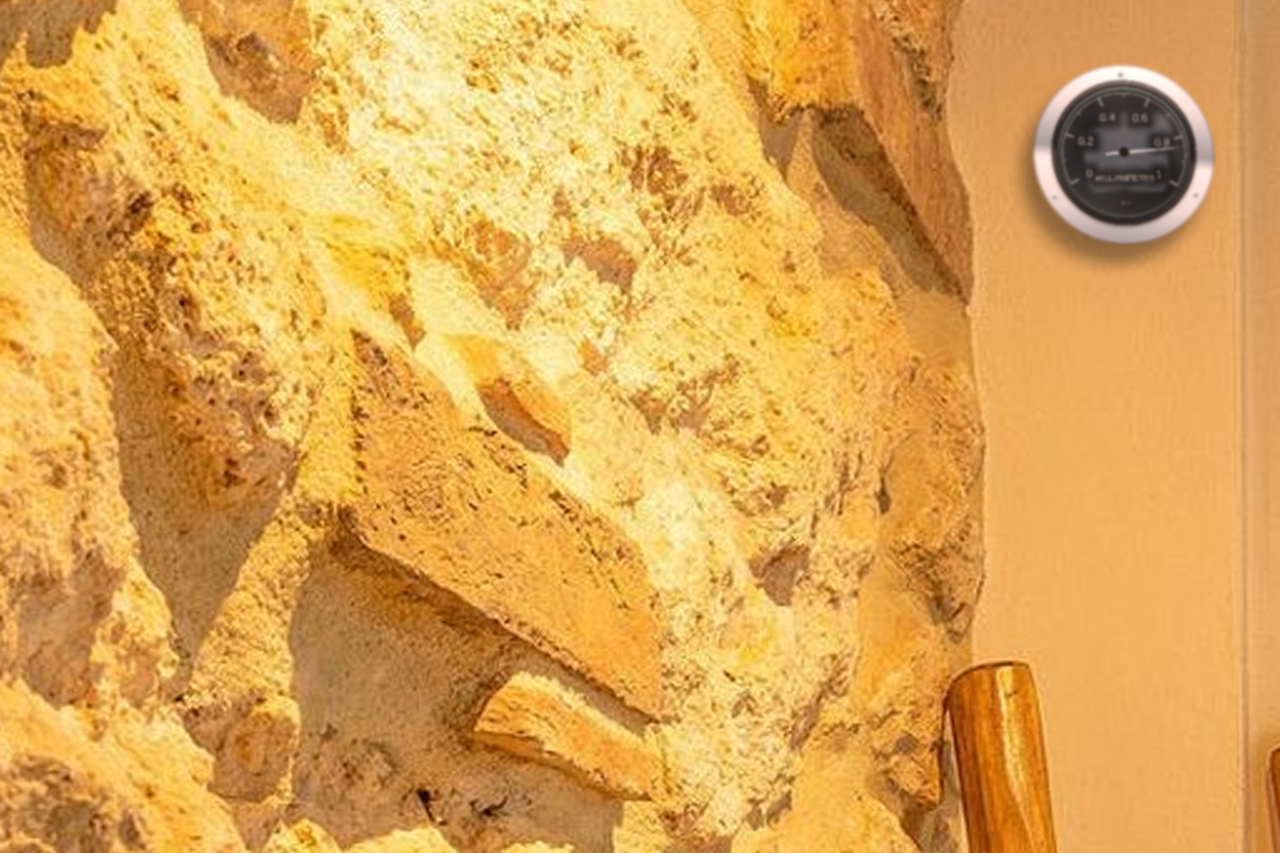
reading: mA 0.85
